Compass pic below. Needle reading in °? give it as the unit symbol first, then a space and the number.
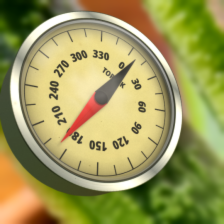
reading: ° 187.5
